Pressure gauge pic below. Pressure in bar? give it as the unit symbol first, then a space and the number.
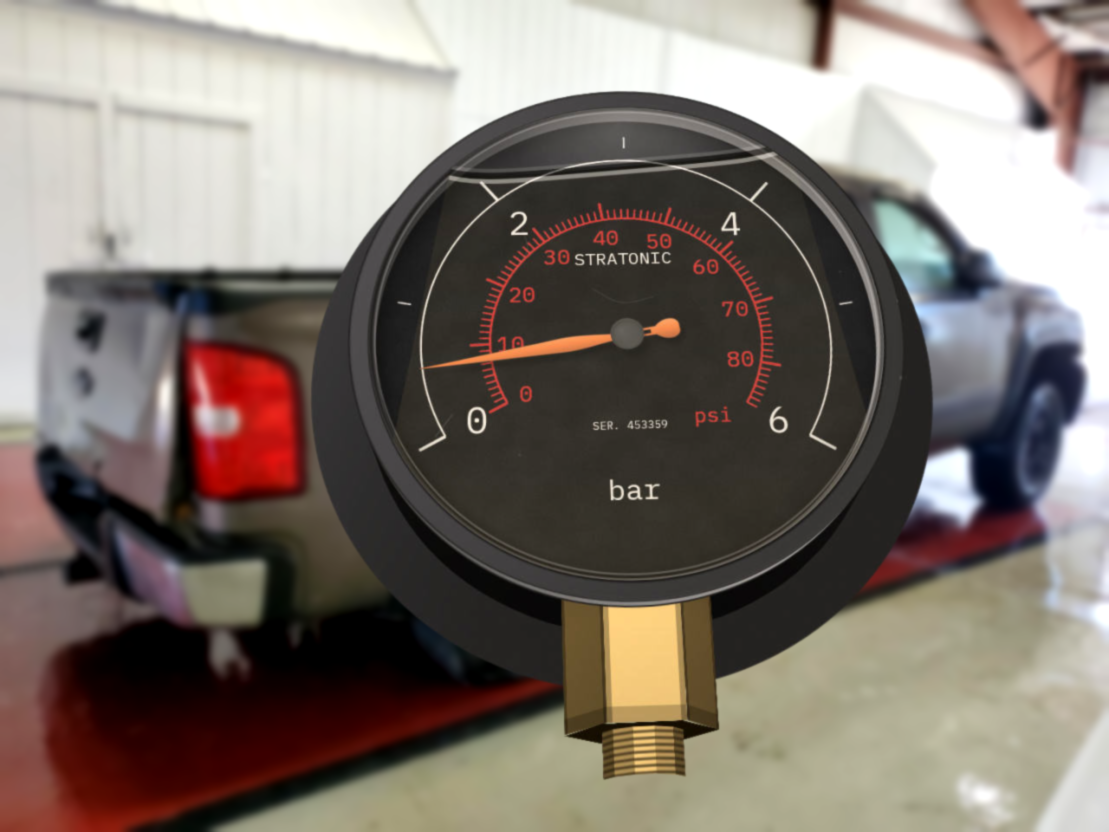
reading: bar 0.5
